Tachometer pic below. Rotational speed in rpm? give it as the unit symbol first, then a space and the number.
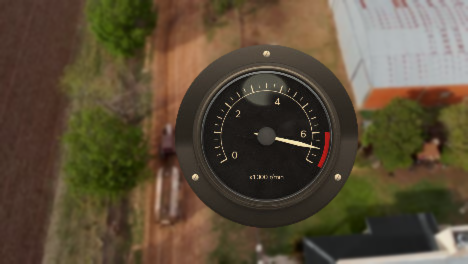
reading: rpm 6500
